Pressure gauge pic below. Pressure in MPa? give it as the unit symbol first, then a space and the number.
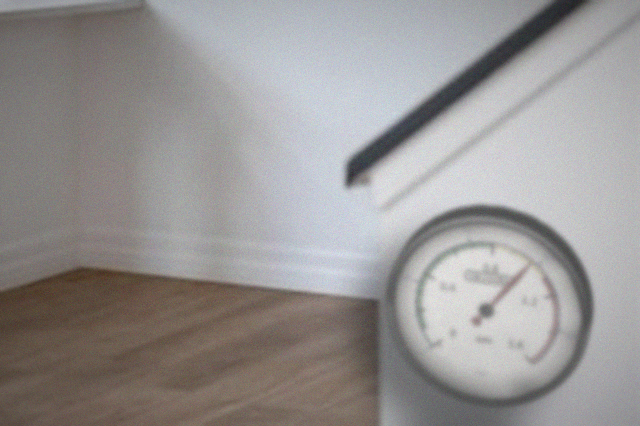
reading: MPa 1
